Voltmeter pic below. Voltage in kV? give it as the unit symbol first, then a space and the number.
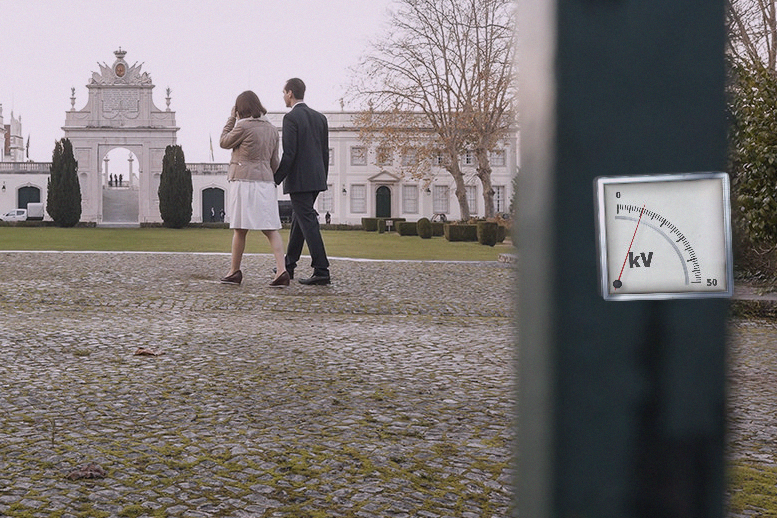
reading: kV 10
